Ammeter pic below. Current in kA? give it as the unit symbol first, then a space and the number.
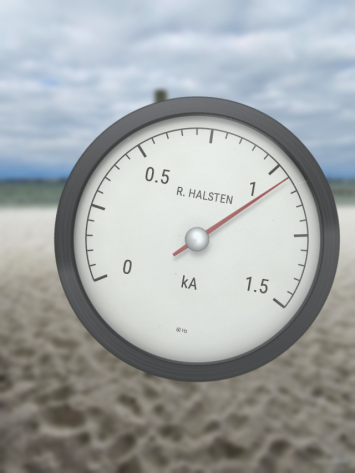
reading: kA 1.05
